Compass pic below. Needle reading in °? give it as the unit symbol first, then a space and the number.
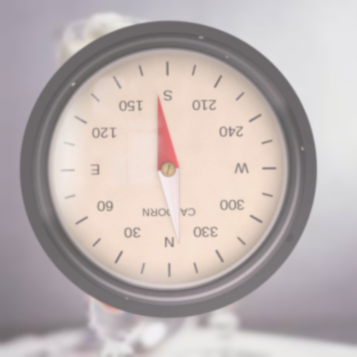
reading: ° 172.5
